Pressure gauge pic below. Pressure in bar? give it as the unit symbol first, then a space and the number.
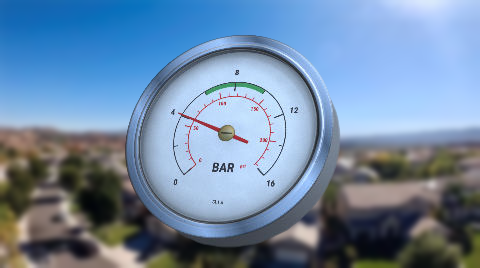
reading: bar 4
